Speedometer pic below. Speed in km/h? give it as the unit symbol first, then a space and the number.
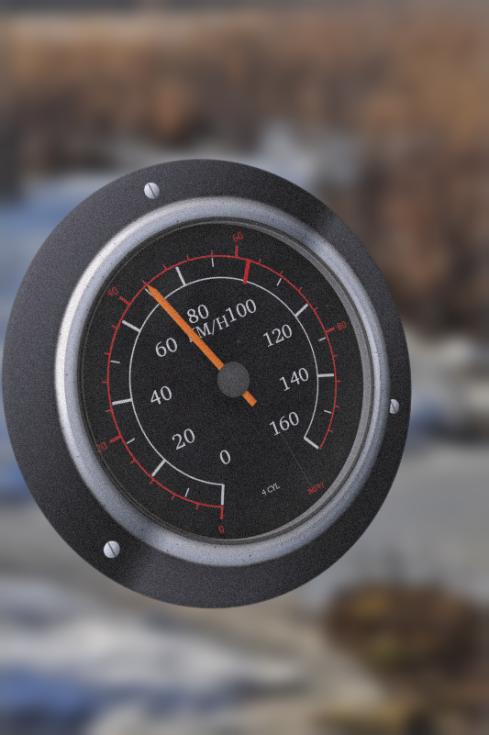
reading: km/h 70
